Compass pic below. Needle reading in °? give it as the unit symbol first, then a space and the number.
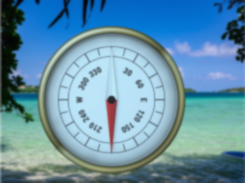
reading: ° 180
